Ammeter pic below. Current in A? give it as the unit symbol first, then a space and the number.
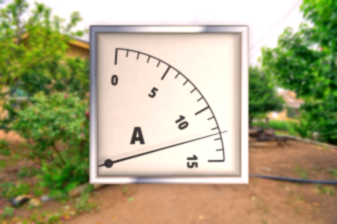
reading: A 12.5
